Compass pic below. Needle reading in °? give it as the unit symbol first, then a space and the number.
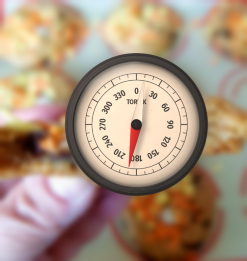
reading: ° 190
